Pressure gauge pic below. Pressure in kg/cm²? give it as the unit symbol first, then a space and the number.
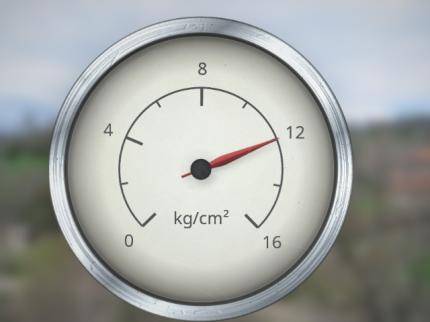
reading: kg/cm² 12
